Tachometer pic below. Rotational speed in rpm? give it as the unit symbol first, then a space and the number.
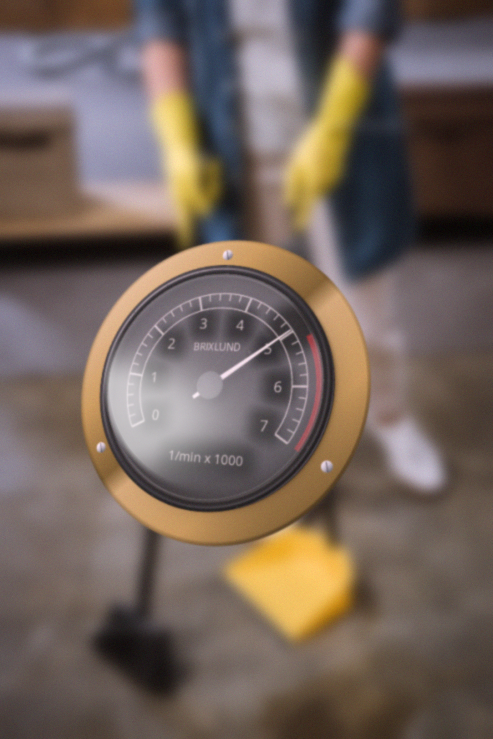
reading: rpm 5000
